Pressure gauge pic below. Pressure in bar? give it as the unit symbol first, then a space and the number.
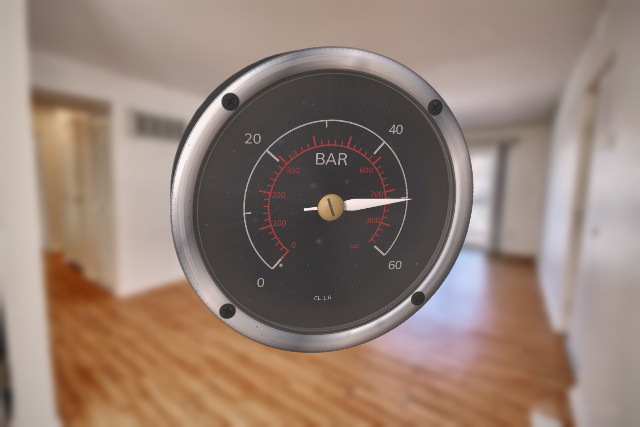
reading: bar 50
